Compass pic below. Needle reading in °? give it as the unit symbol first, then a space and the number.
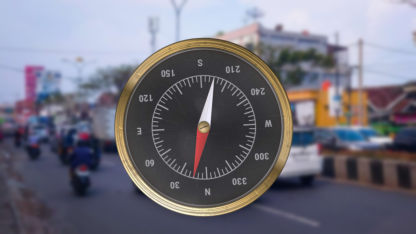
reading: ° 15
